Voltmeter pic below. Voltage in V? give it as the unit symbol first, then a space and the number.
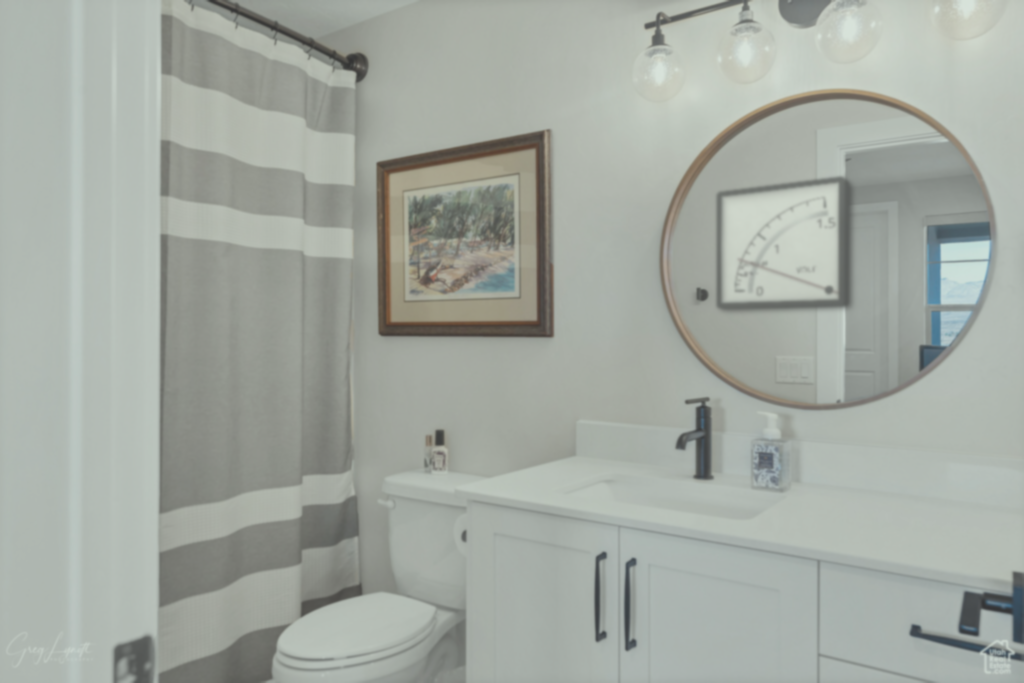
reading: V 0.7
